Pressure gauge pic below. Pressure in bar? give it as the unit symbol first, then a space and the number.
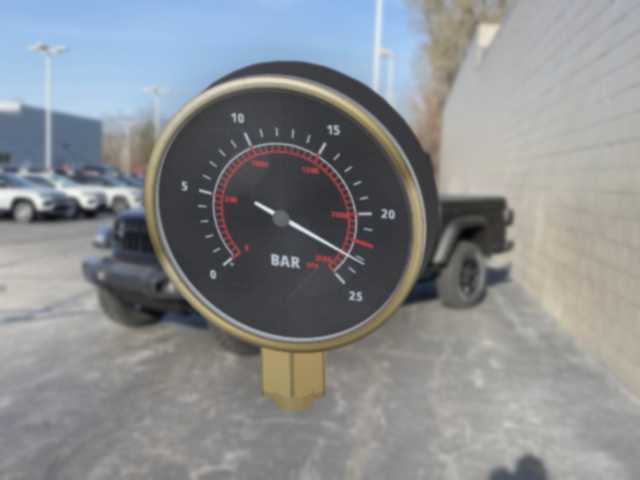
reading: bar 23
